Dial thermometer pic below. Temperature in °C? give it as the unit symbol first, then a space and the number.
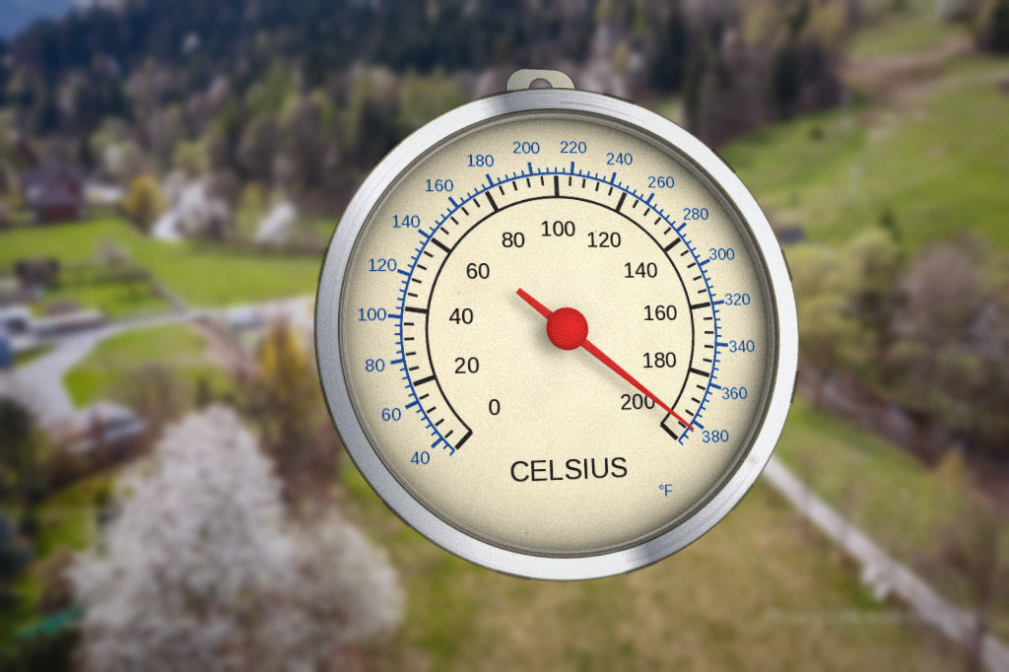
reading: °C 196
